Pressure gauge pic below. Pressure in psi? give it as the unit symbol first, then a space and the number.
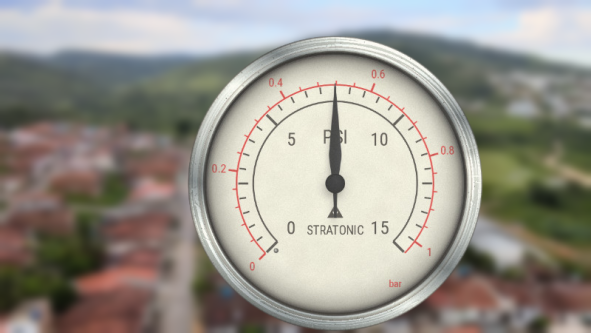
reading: psi 7.5
